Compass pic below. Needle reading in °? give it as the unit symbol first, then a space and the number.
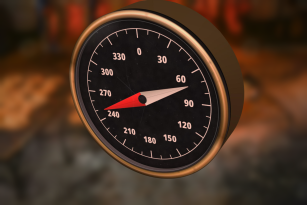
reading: ° 250
